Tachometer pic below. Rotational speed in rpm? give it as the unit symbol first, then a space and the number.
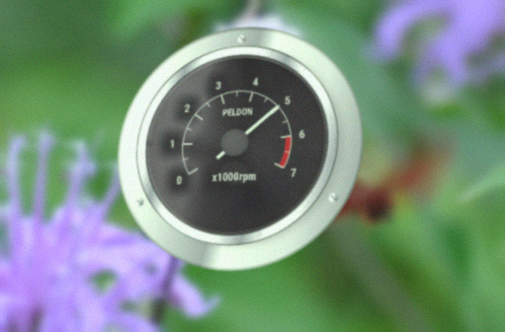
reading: rpm 5000
